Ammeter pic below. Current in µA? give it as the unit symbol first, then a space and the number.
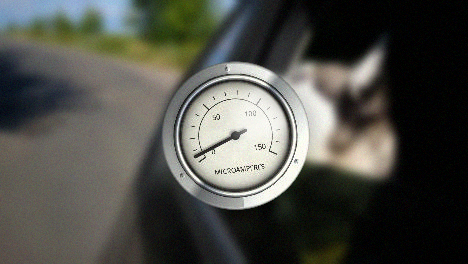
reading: µA 5
